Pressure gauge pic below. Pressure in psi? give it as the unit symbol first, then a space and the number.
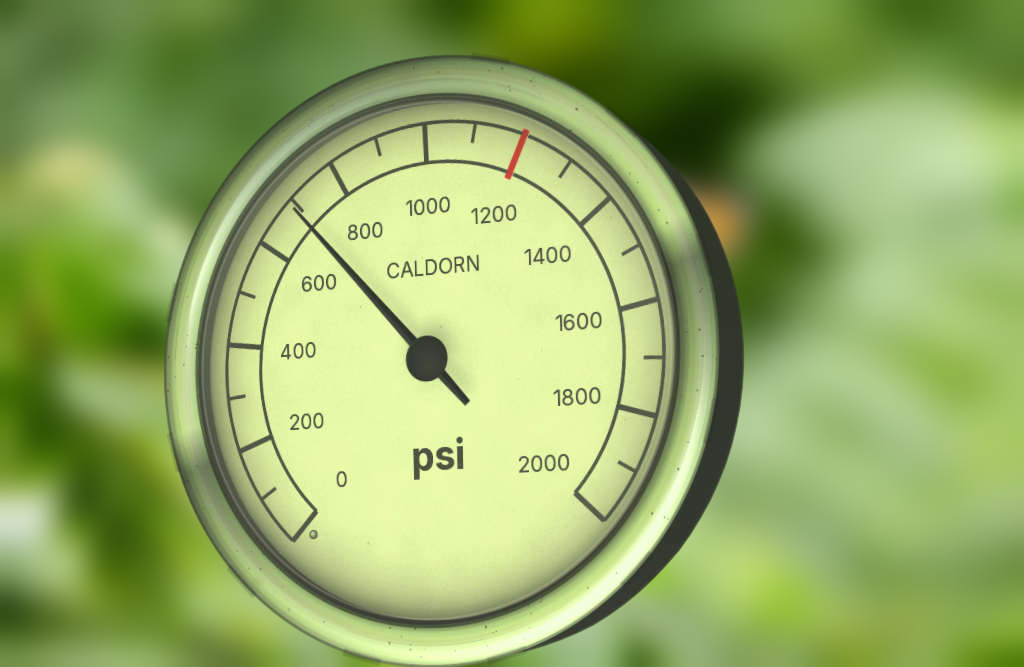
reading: psi 700
